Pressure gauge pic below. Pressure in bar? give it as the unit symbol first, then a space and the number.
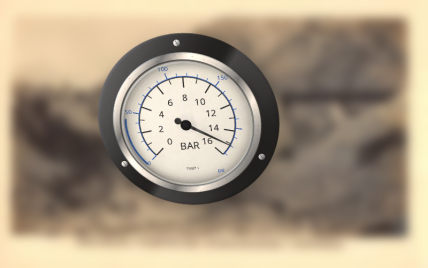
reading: bar 15
